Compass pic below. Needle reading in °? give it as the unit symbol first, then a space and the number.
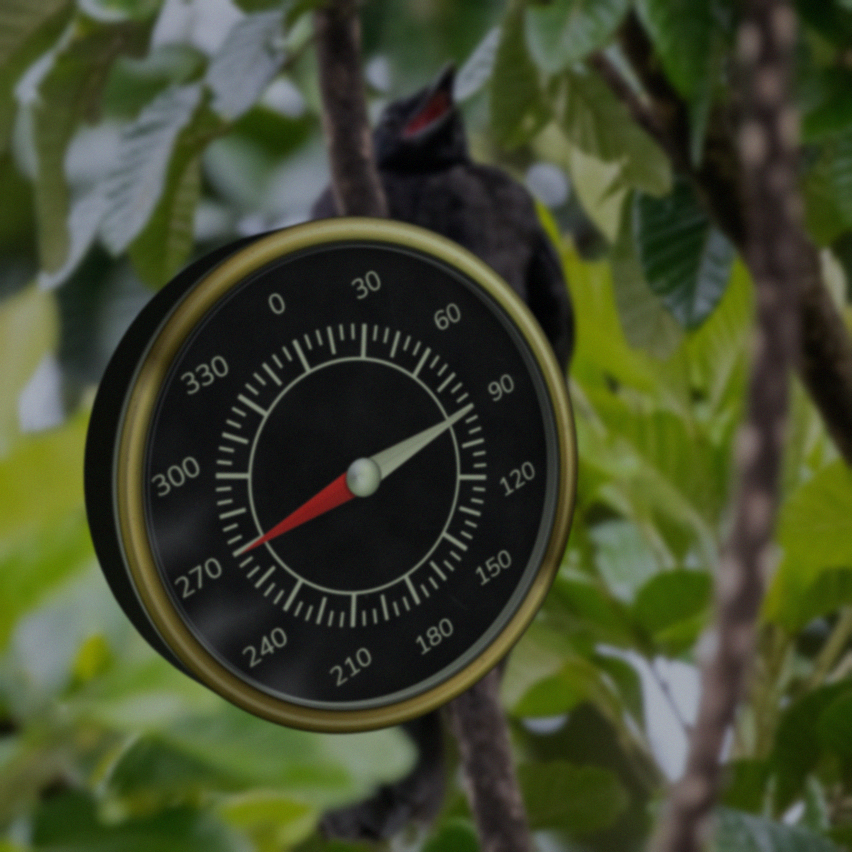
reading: ° 270
